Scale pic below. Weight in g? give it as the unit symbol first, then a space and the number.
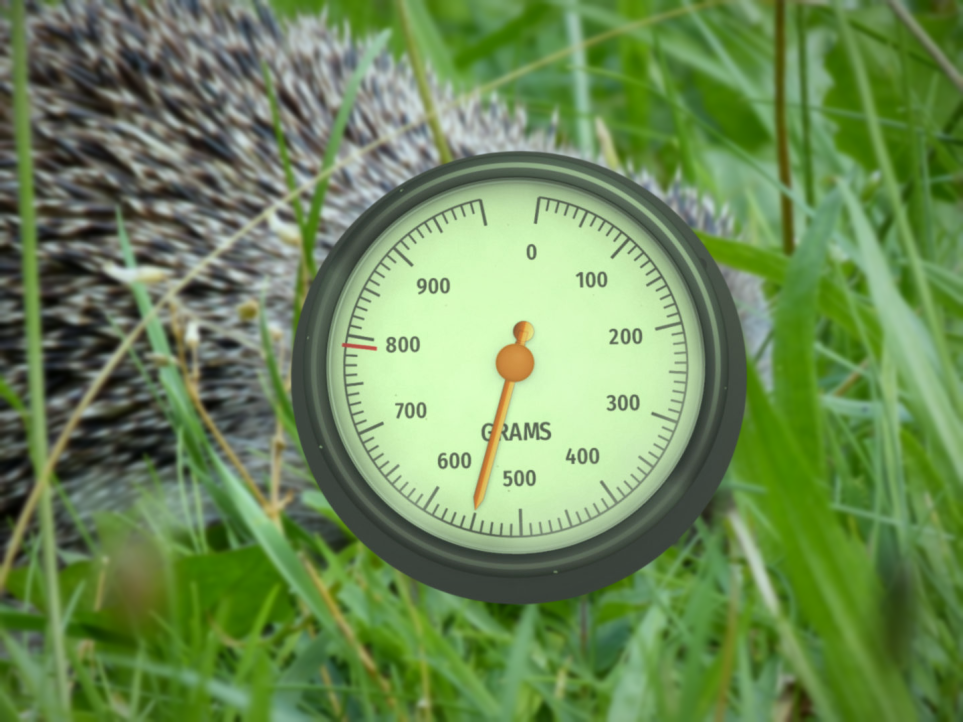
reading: g 550
